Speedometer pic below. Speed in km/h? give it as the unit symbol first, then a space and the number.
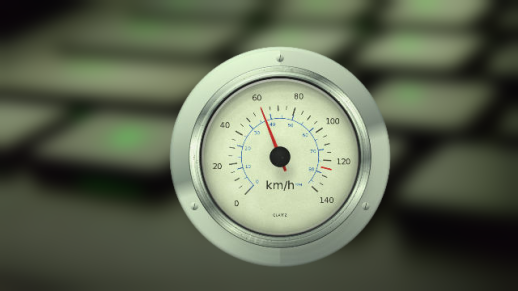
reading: km/h 60
